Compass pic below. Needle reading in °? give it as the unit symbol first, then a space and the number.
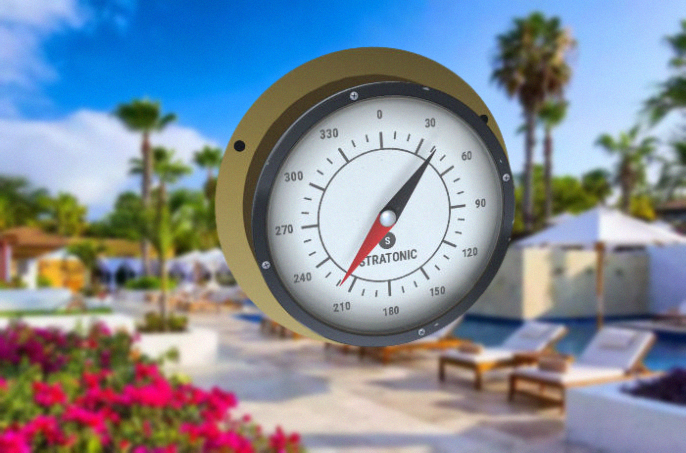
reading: ° 220
